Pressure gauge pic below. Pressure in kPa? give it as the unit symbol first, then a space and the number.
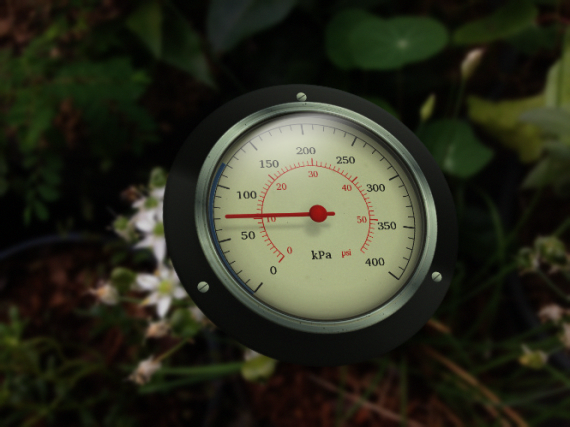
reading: kPa 70
